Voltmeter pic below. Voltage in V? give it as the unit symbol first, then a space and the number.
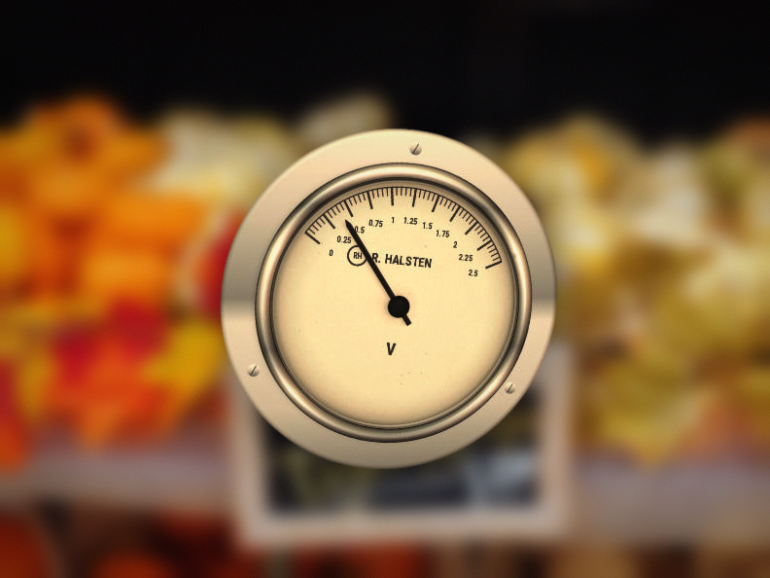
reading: V 0.4
